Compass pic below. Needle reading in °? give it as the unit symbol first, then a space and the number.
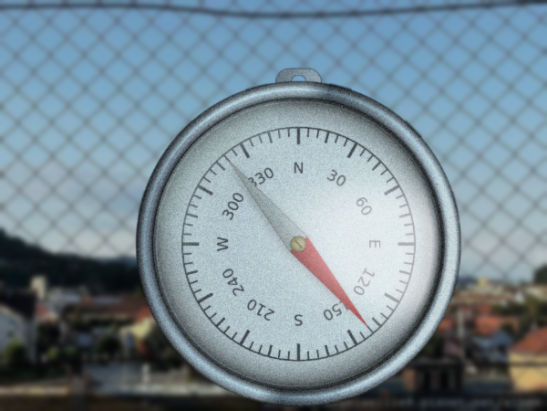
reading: ° 140
